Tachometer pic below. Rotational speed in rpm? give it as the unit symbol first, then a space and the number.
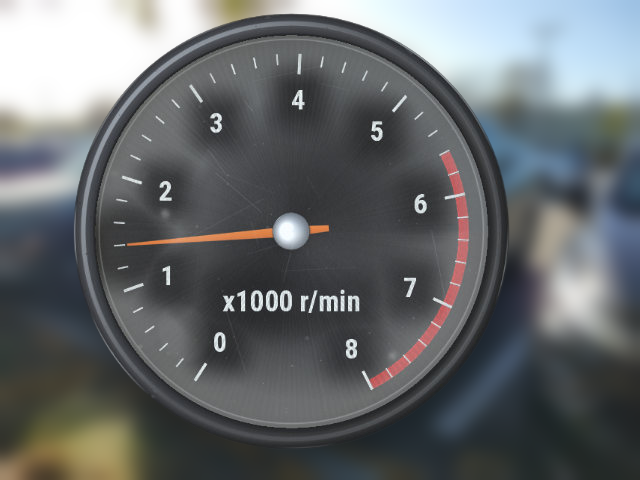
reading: rpm 1400
